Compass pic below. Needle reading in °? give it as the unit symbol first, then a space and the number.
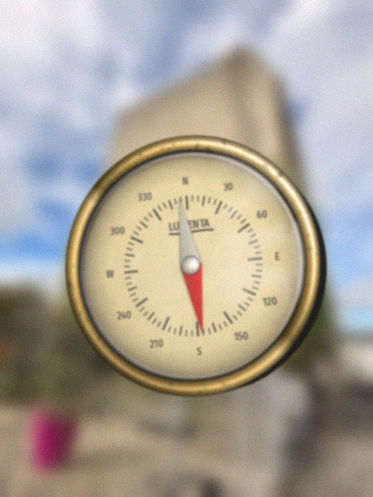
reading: ° 175
